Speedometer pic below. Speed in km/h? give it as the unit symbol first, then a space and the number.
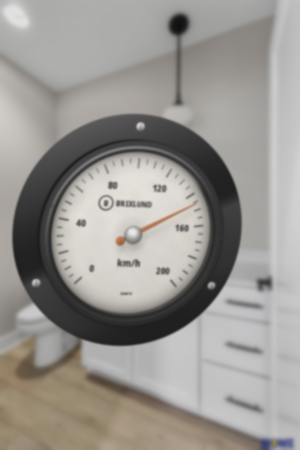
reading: km/h 145
